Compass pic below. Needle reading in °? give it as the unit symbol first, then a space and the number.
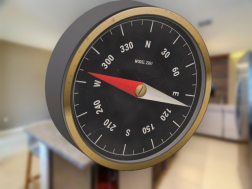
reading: ° 280
